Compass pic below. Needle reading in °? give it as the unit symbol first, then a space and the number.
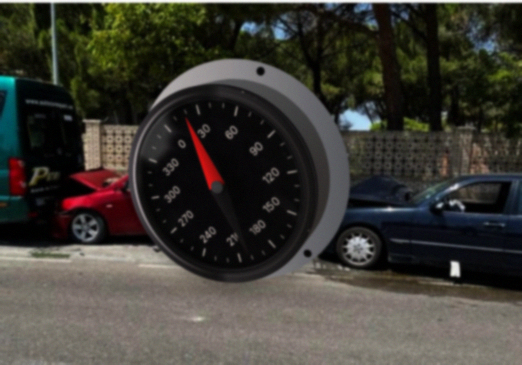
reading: ° 20
